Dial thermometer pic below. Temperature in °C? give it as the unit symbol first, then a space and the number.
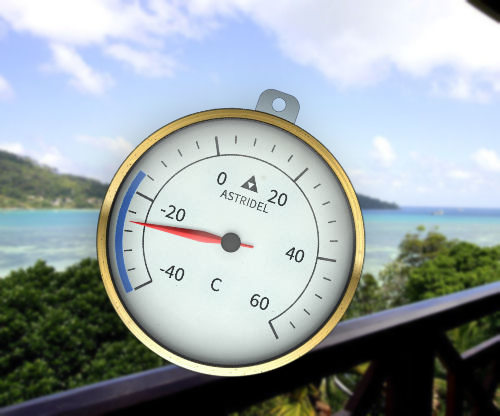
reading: °C -26
